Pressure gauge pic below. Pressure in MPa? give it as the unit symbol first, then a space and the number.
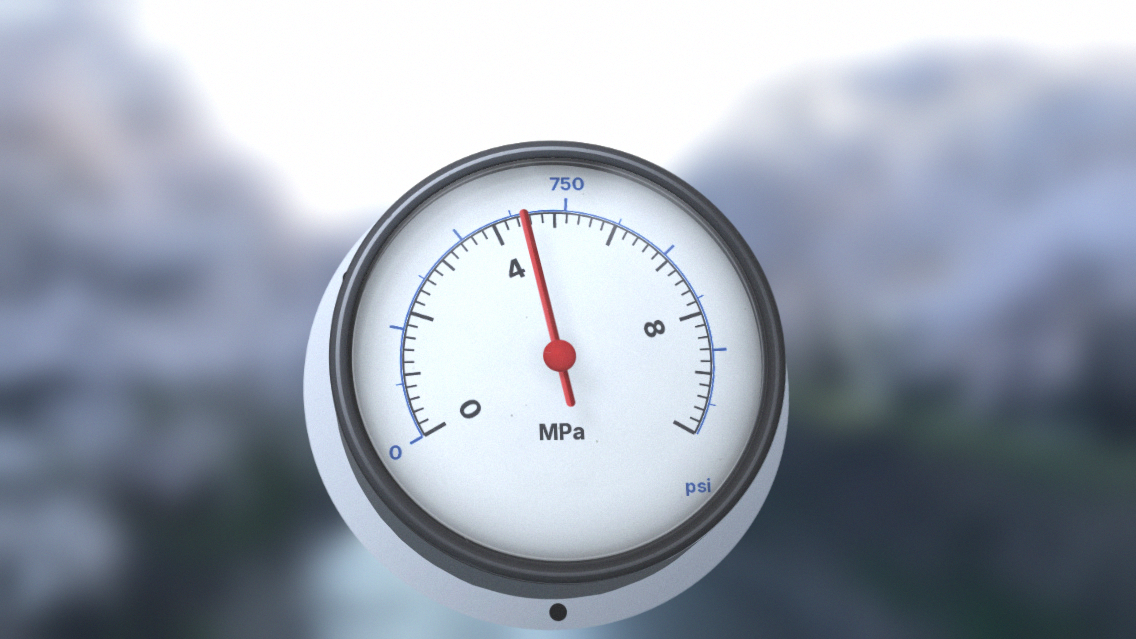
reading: MPa 4.5
